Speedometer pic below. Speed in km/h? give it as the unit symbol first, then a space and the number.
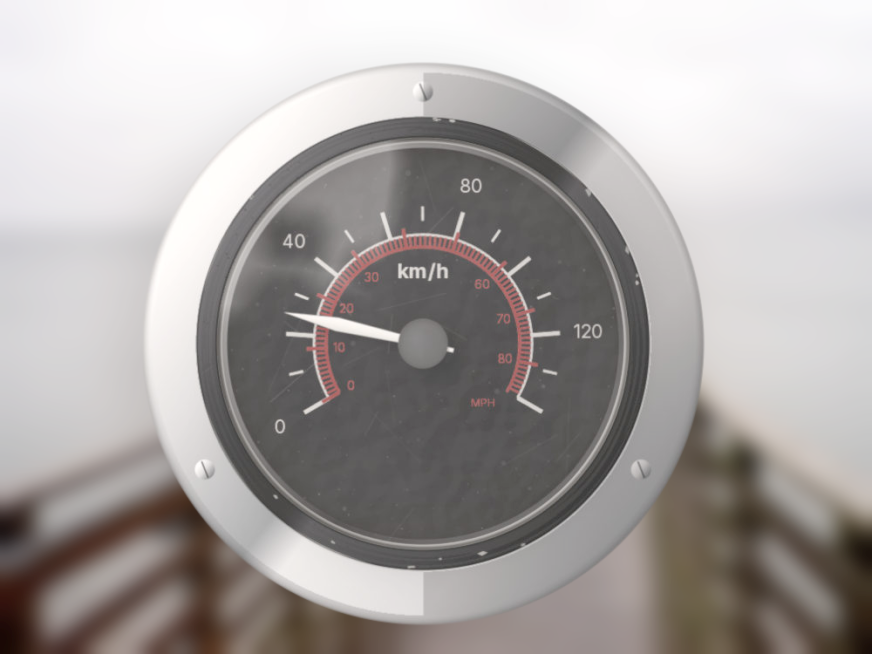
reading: km/h 25
